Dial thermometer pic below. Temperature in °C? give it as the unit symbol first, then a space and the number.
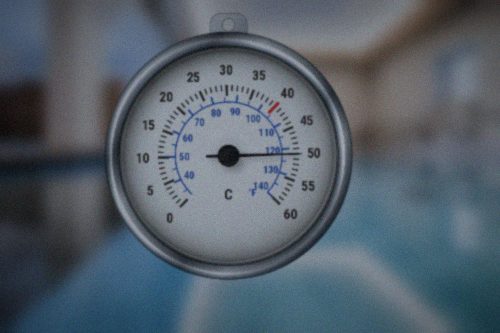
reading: °C 50
